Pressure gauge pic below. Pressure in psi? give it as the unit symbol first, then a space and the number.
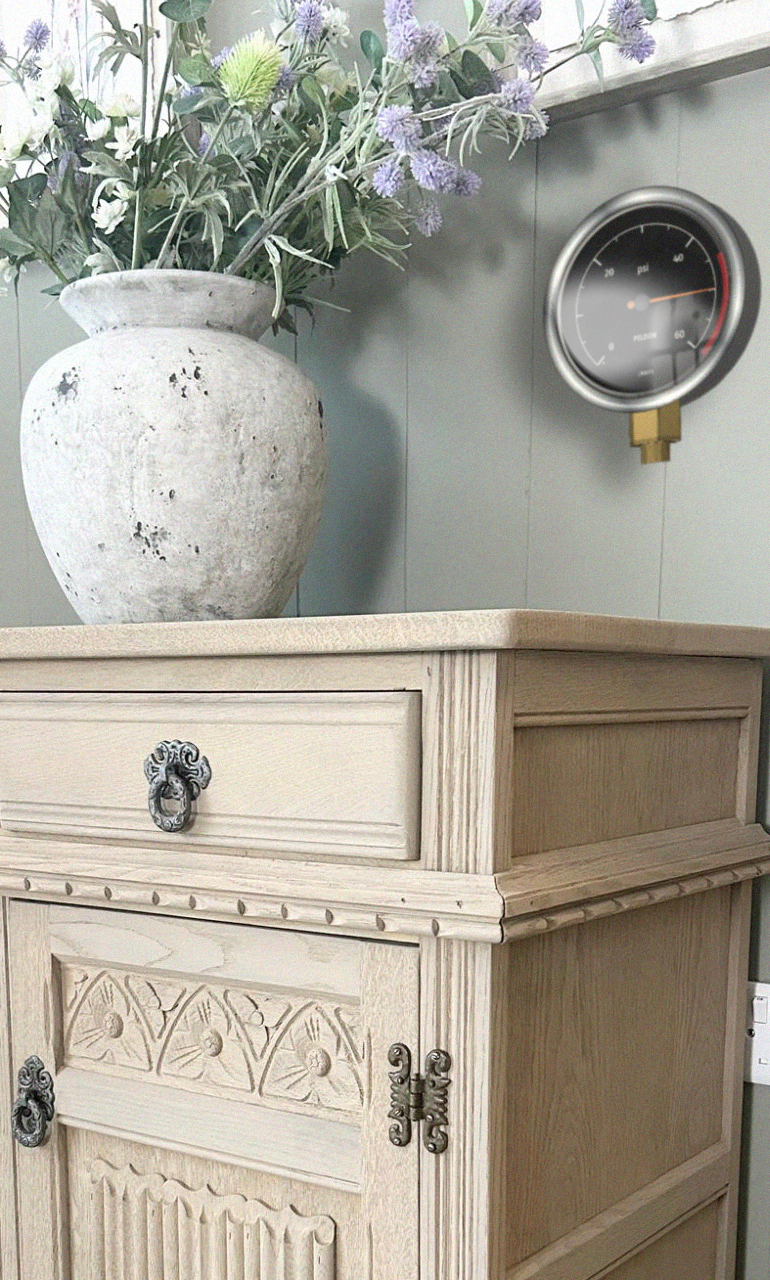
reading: psi 50
